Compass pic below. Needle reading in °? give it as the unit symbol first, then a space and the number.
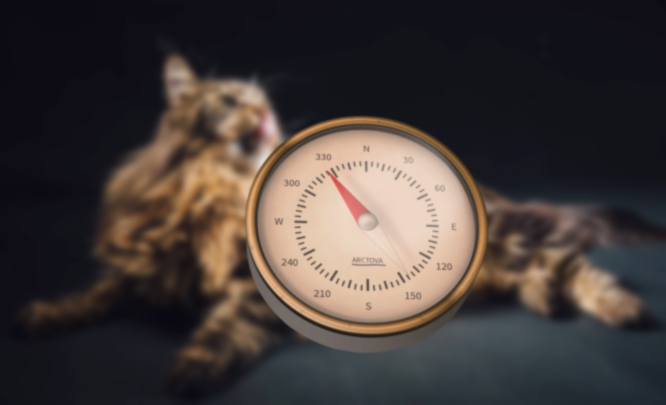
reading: ° 325
